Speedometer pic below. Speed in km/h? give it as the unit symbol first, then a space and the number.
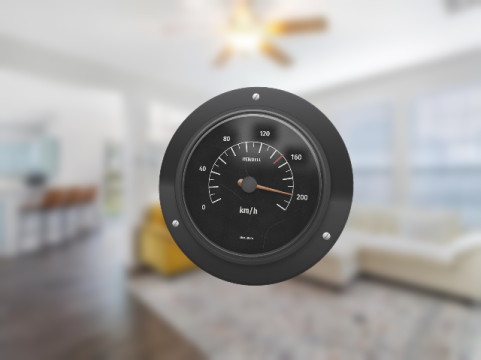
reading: km/h 200
